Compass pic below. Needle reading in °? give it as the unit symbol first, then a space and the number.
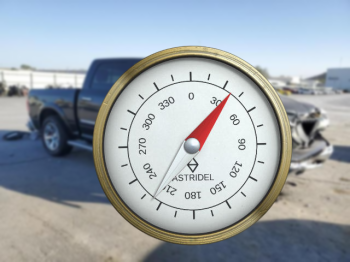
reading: ° 37.5
